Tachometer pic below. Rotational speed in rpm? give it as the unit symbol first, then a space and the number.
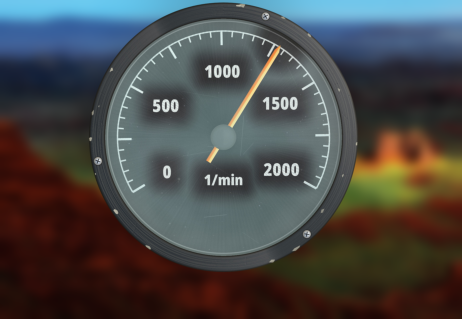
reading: rpm 1275
